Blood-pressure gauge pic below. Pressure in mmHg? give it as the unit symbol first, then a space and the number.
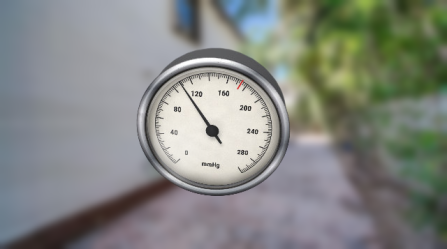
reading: mmHg 110
